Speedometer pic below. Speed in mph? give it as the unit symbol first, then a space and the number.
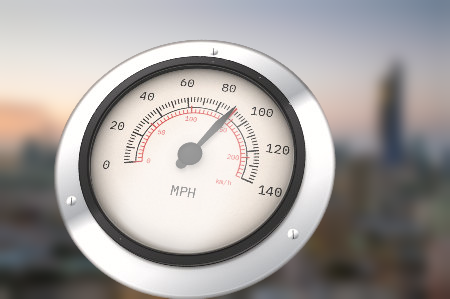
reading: mph 90
